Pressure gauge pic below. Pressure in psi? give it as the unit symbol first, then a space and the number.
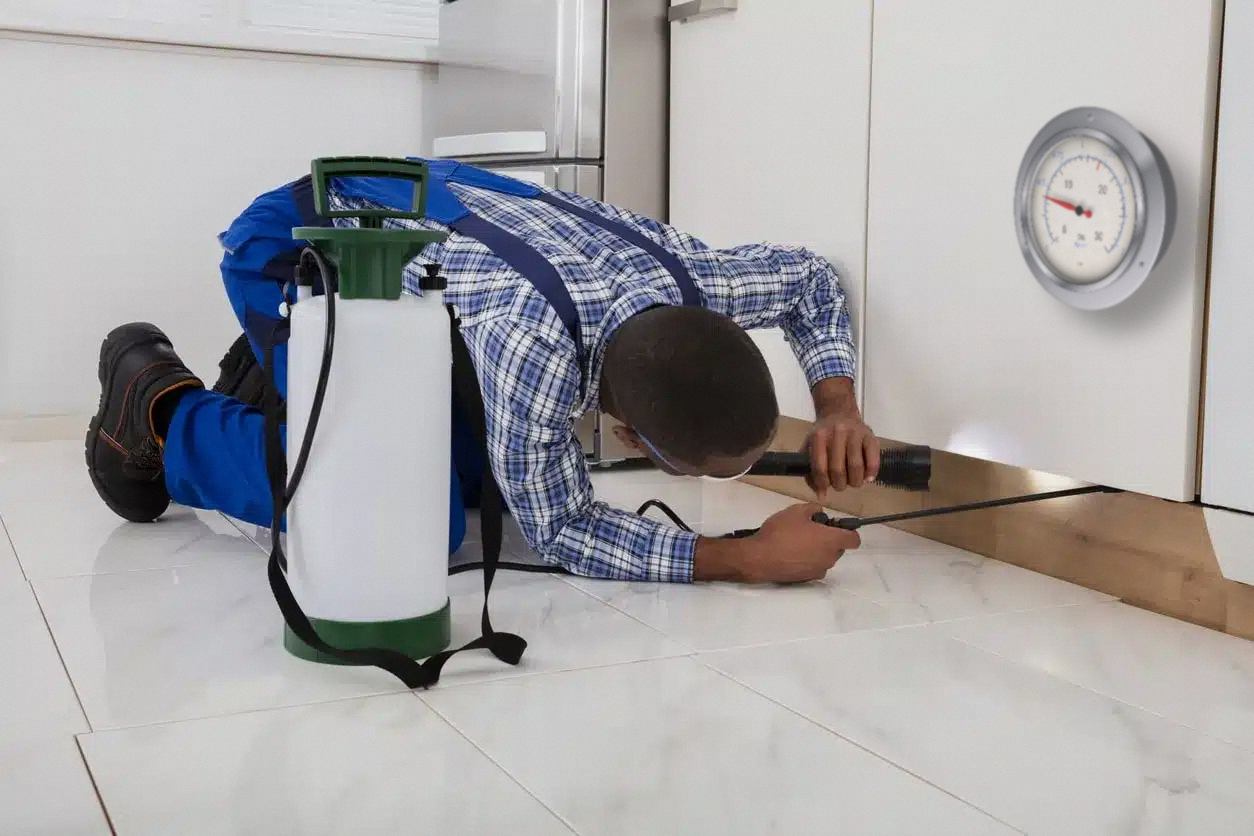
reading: psi 6
